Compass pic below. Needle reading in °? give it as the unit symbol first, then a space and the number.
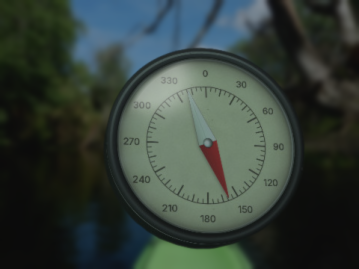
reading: ° 160
